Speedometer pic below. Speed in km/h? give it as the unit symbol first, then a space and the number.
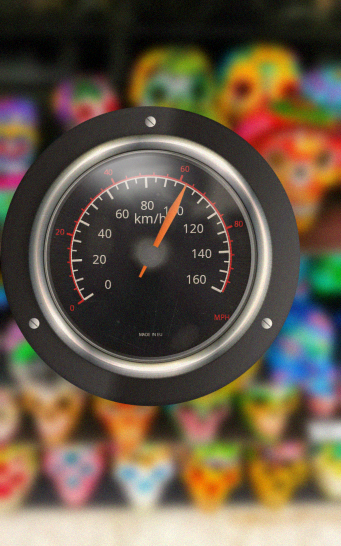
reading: km/h 100
